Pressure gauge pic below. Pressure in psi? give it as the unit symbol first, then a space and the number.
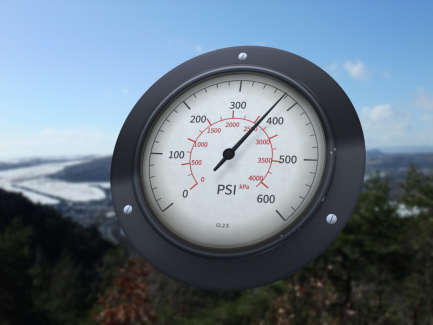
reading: psi 380
